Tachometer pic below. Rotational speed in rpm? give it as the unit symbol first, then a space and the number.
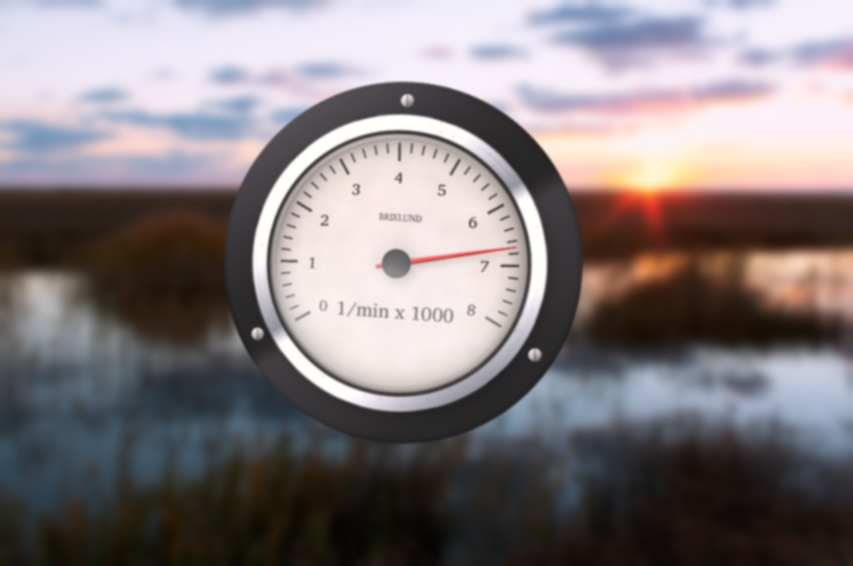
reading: rpm 6700
